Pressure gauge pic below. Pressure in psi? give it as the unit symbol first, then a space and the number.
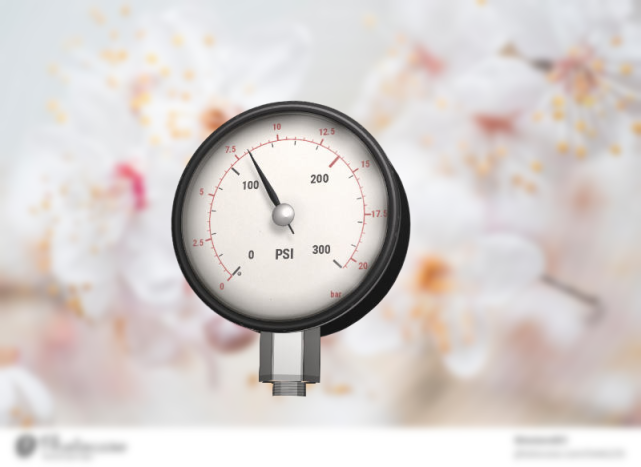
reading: psi 120
